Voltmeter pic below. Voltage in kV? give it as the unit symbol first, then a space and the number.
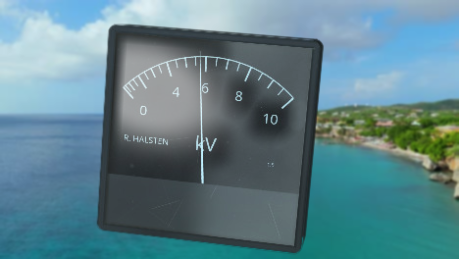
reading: kV 5.75
